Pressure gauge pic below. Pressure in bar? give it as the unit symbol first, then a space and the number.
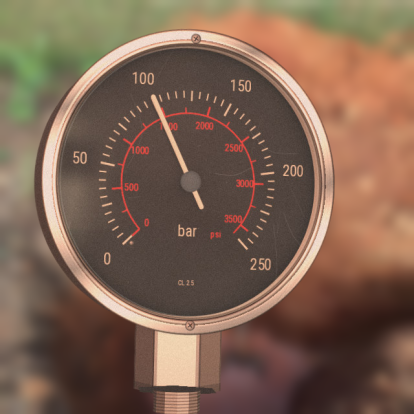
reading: bar 100
